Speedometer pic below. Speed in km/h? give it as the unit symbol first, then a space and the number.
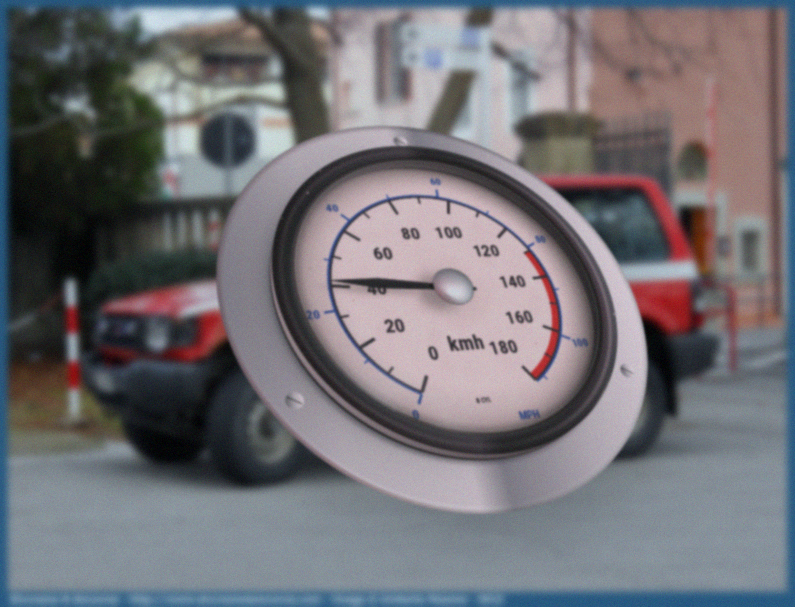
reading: km/h 40
